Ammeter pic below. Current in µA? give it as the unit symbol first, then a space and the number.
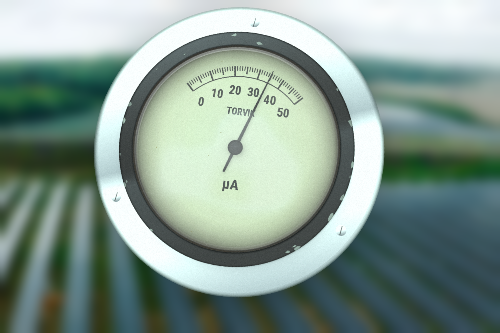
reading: µA 35
